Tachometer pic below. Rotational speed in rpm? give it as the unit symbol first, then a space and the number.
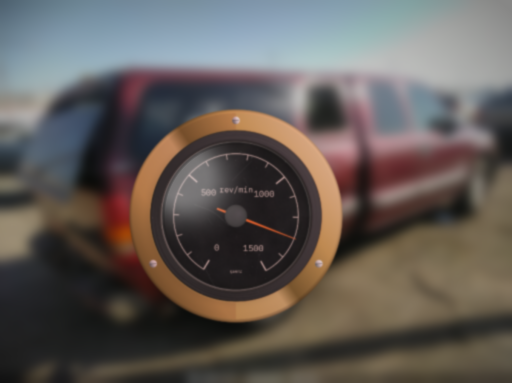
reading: rpm 1300
